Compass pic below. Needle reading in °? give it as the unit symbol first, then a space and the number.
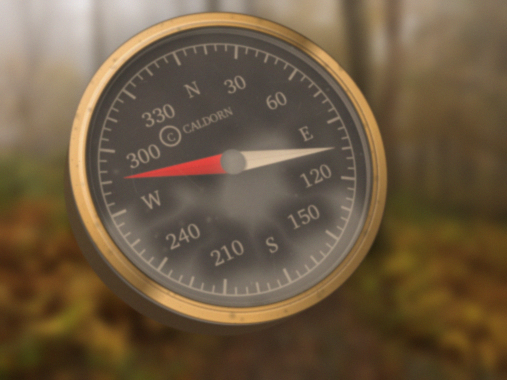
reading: ° 285
